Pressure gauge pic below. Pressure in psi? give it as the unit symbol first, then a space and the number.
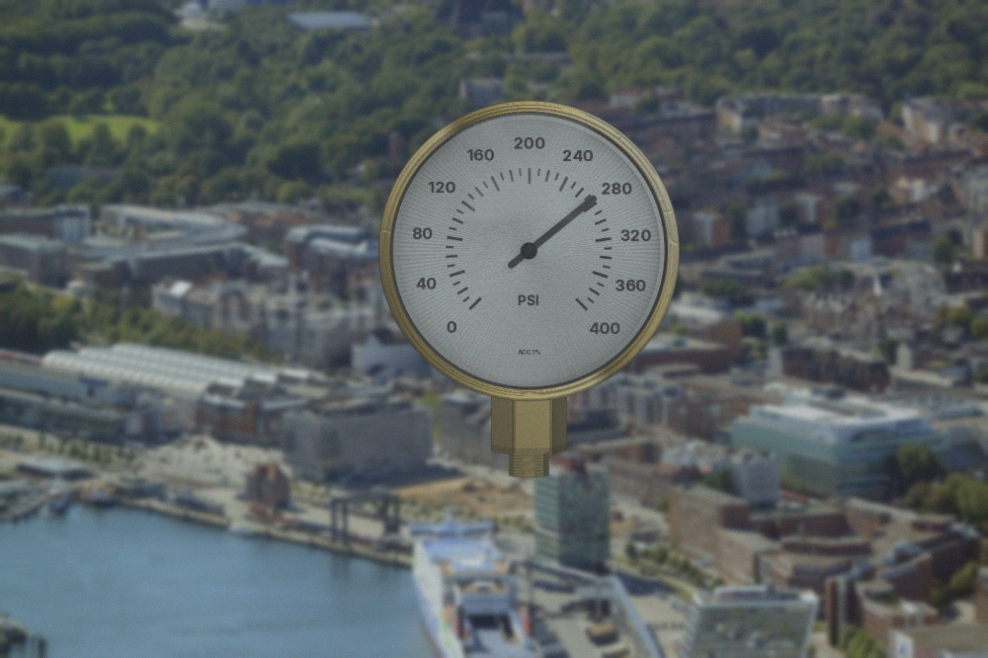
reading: psi 275
